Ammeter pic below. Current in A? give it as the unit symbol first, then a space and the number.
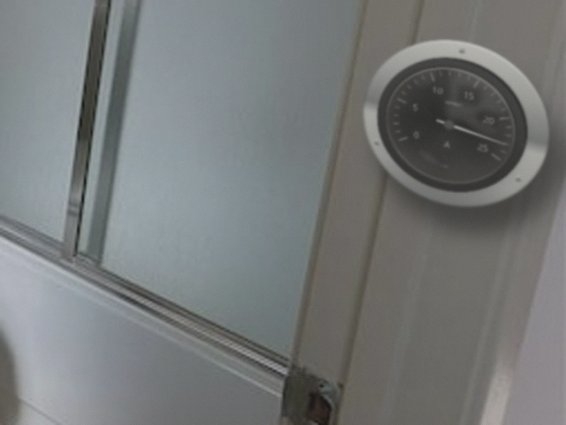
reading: A 23
